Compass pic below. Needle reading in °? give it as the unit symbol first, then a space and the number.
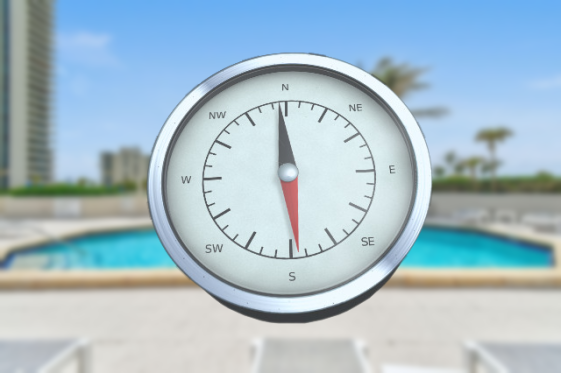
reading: ° 175
